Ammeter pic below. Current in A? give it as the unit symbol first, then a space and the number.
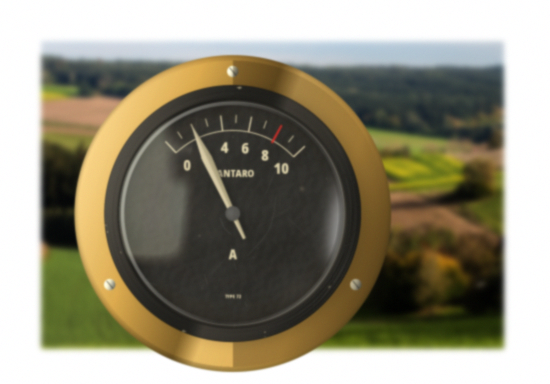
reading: A 2
